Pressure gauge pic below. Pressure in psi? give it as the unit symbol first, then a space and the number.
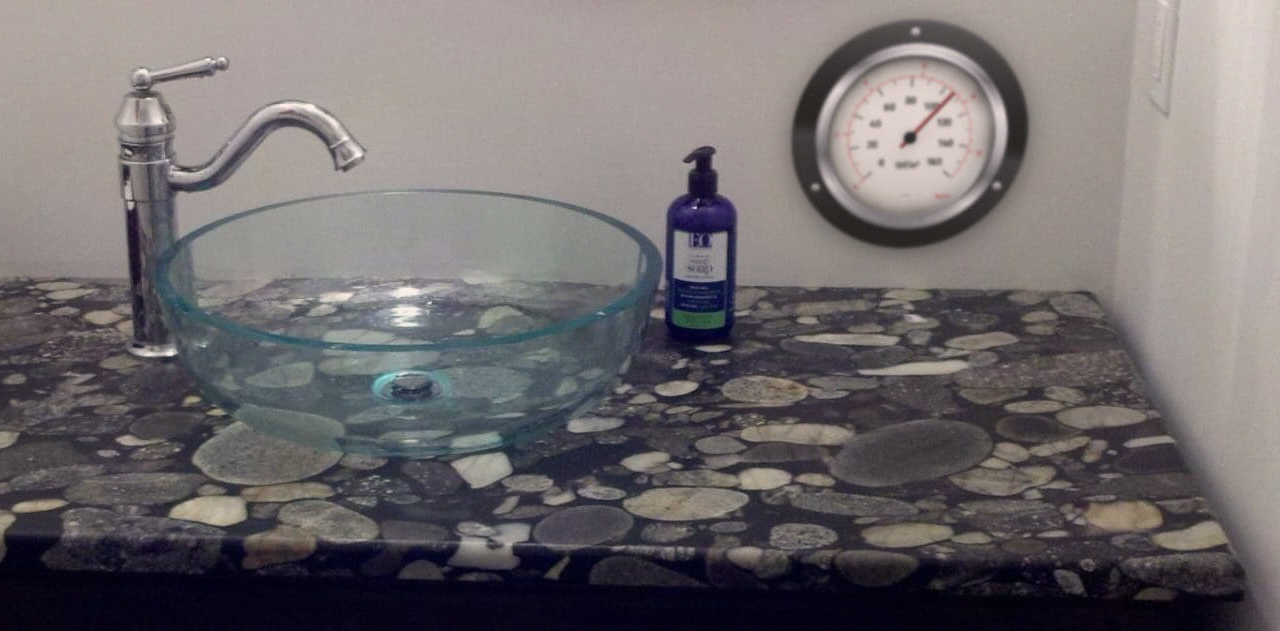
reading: psi 105
